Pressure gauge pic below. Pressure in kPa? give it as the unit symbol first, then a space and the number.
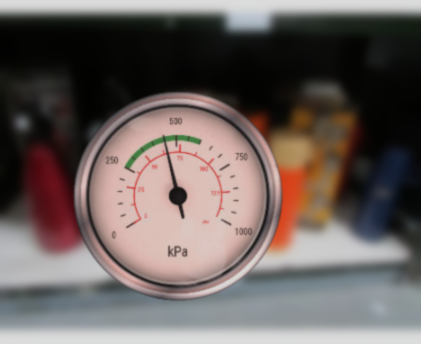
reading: kPa 450
